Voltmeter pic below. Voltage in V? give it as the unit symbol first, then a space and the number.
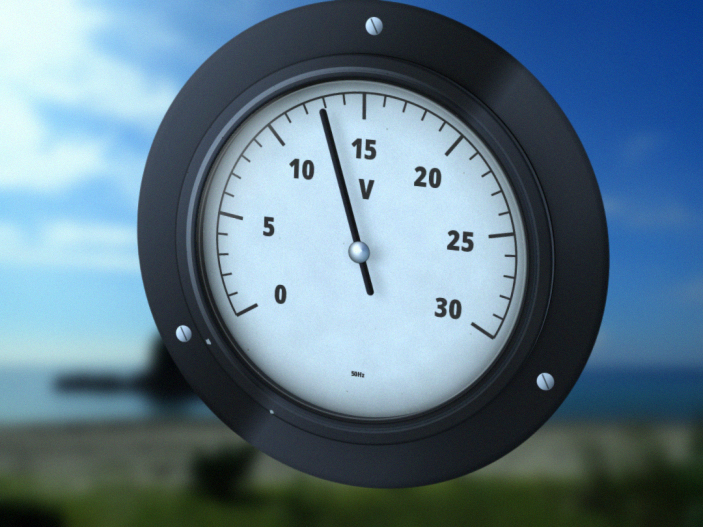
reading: V 13
